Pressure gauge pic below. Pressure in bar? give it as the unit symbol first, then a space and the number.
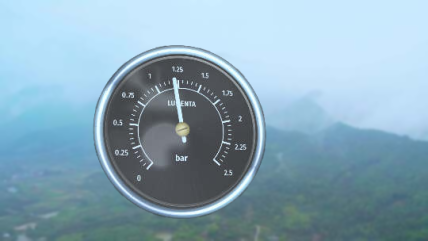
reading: bar 1.2
